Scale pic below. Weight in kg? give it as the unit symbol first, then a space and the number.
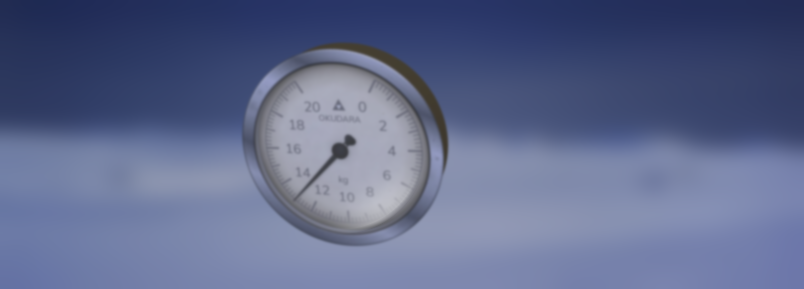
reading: kg 13
